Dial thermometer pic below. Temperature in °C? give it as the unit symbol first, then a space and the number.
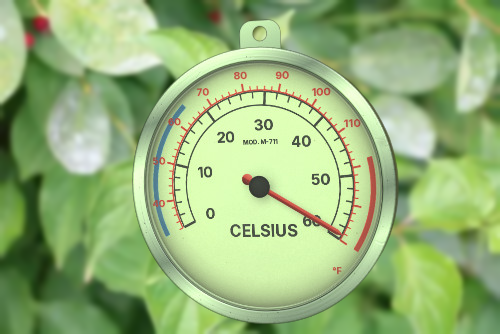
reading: °C 59
